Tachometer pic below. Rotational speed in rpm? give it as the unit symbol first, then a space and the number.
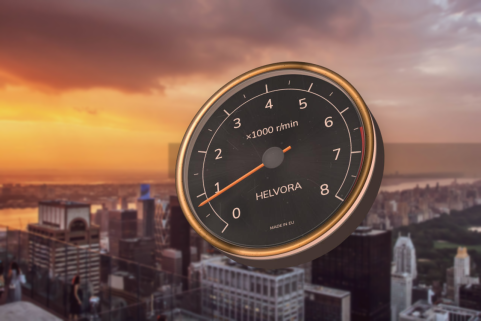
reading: rpm 750
